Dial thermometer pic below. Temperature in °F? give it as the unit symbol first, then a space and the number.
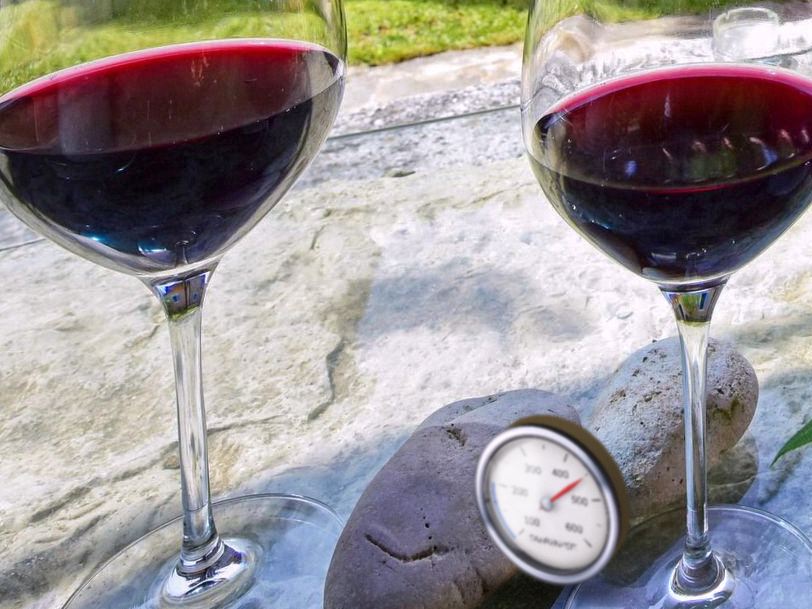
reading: °F 450
